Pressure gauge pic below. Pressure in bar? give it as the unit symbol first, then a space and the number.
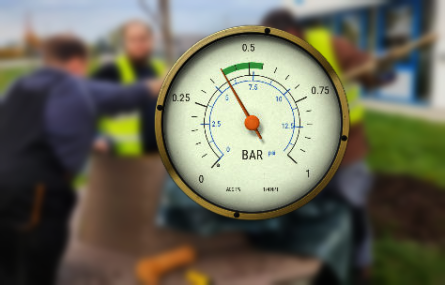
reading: bar 0.4
